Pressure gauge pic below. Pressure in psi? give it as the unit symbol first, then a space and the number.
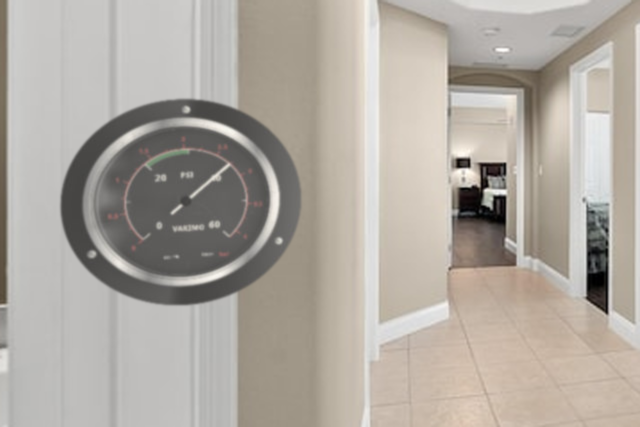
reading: psi 40
